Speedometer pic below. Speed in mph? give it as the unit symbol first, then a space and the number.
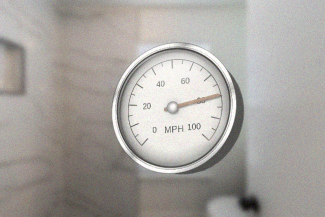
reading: mph 80
